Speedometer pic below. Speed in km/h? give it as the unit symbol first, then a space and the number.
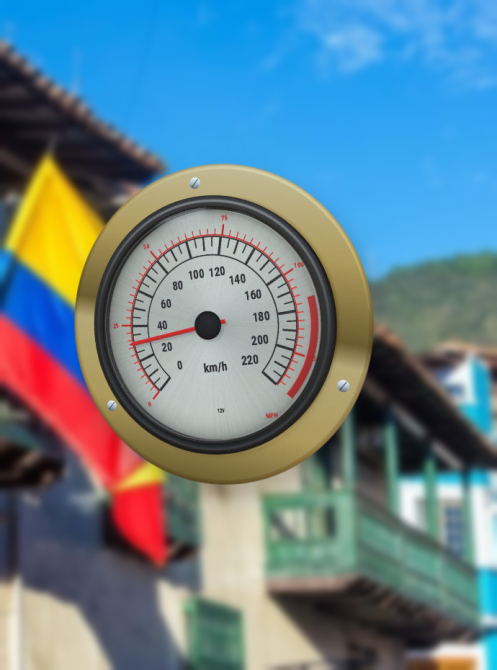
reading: km/h 30
